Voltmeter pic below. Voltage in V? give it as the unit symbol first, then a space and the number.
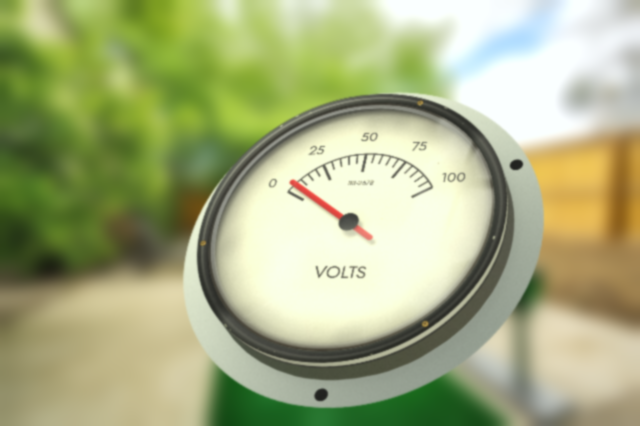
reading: V 5
